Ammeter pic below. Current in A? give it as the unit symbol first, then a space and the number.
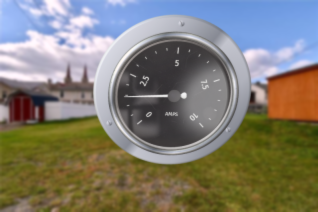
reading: A 1.5
